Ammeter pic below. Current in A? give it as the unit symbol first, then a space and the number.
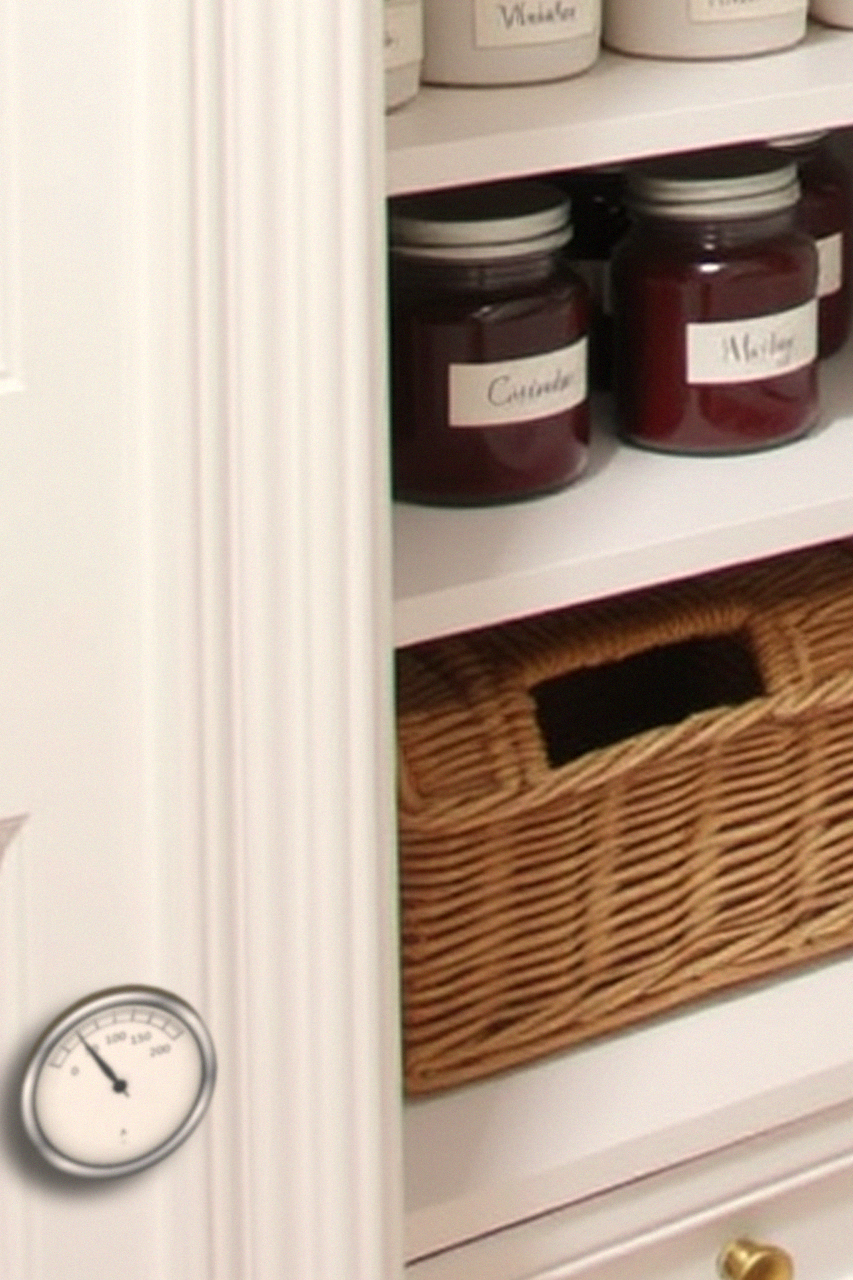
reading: A 50
